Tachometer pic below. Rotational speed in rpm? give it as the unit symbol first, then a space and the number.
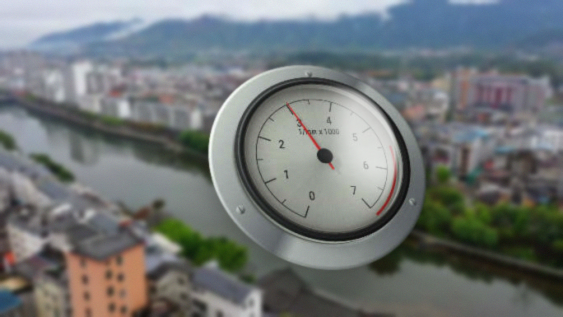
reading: rpm 3000
